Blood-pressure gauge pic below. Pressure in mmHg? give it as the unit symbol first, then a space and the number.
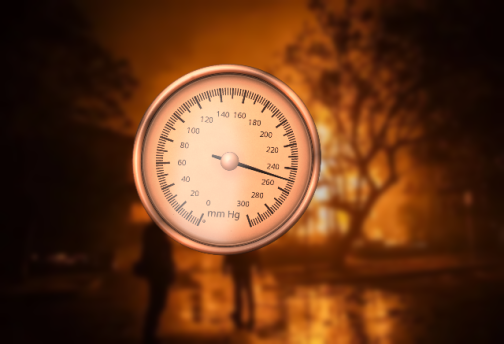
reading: mmHg 250
